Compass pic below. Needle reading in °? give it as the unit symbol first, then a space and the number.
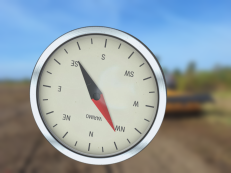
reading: ° 322.5
